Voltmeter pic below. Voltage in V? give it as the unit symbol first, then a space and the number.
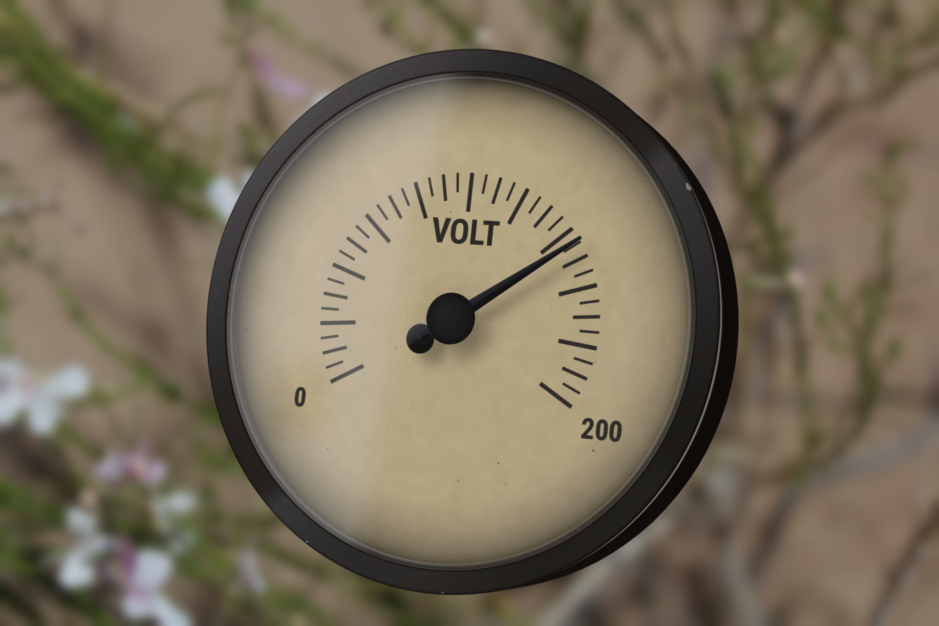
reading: V 145
